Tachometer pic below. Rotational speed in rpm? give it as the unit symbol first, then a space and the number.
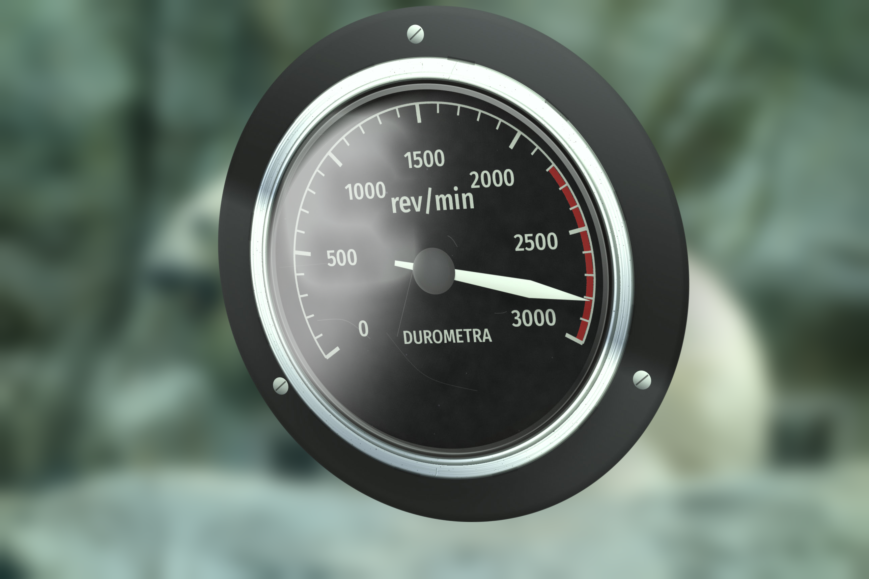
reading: rpm 2800
